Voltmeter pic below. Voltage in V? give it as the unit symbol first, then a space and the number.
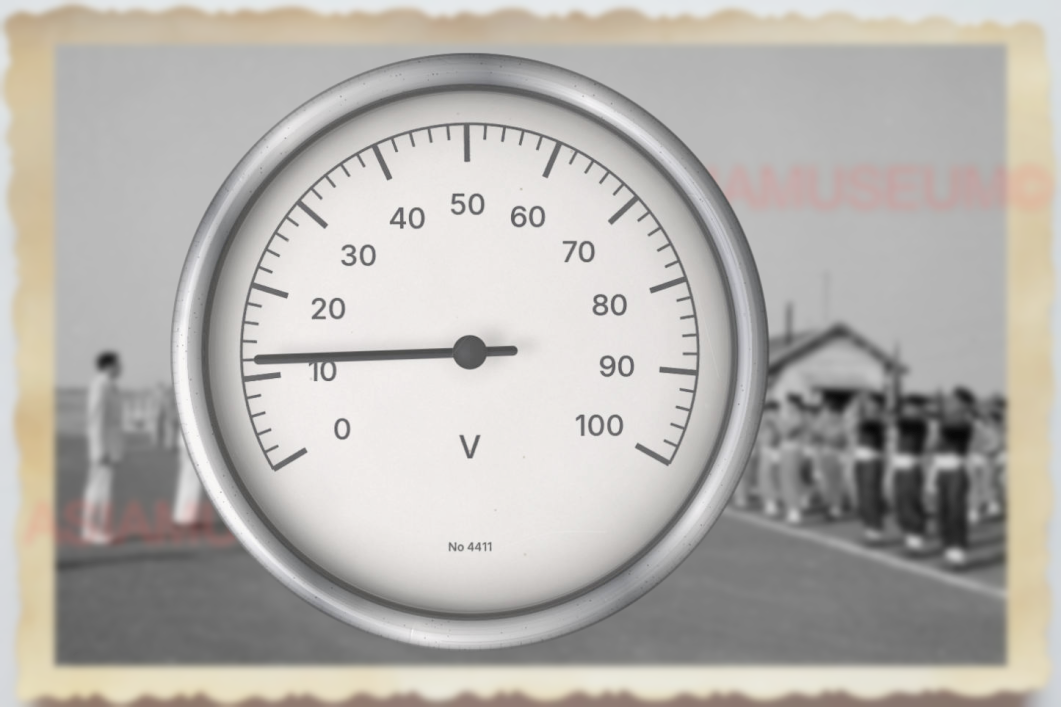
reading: V 12
